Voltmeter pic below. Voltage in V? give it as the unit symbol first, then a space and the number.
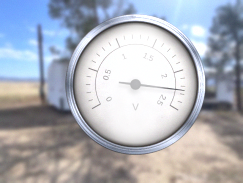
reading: V 2.25
